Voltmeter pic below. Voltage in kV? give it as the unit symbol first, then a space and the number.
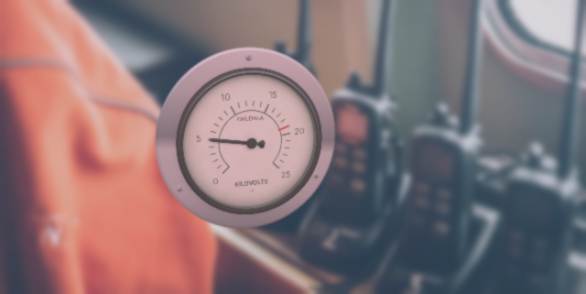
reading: kV 5
